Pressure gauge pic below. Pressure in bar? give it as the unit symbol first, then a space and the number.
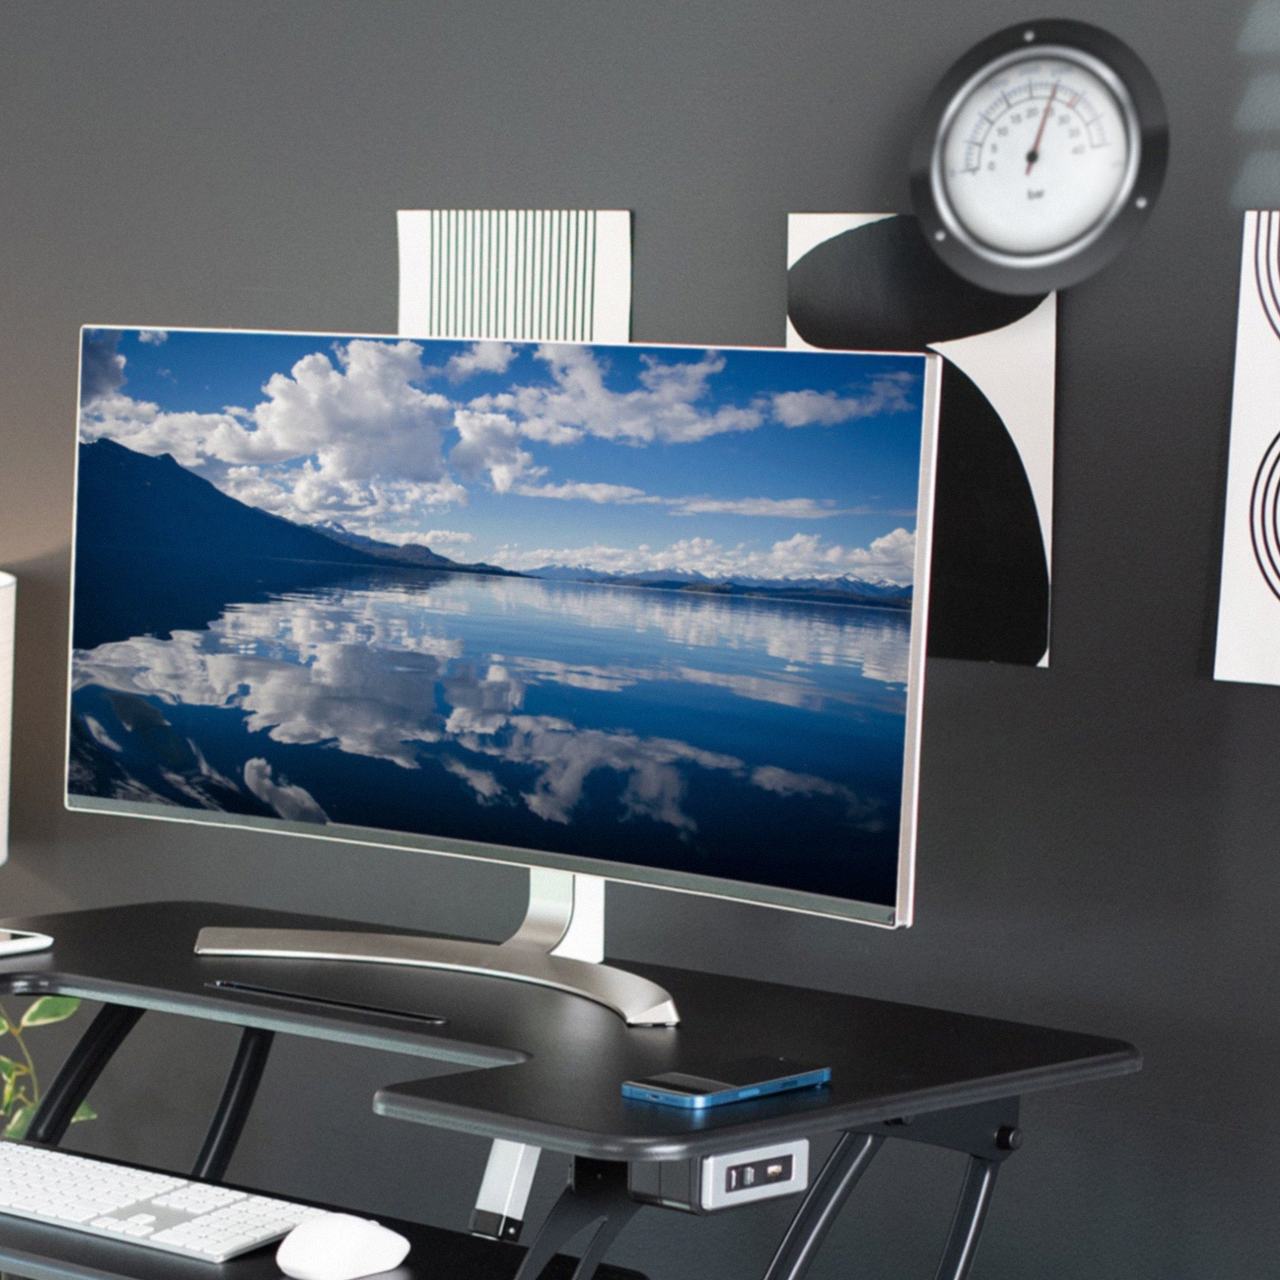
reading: bar 25
